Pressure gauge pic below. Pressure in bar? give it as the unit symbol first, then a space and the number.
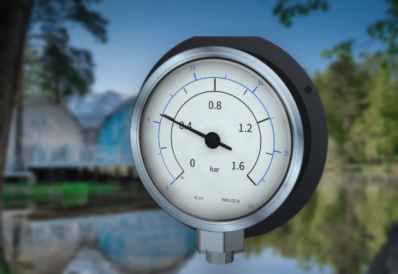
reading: bar 0.4
